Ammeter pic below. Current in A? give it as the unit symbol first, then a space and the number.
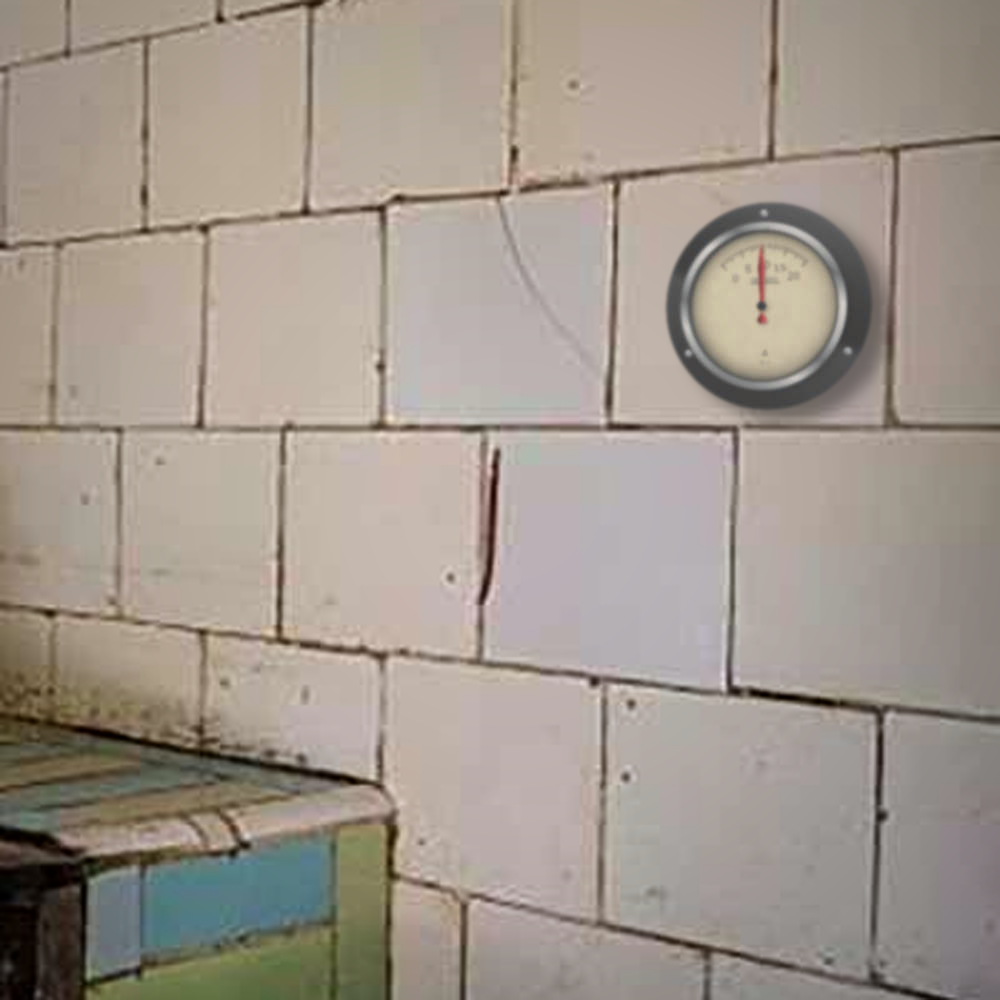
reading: A 10
